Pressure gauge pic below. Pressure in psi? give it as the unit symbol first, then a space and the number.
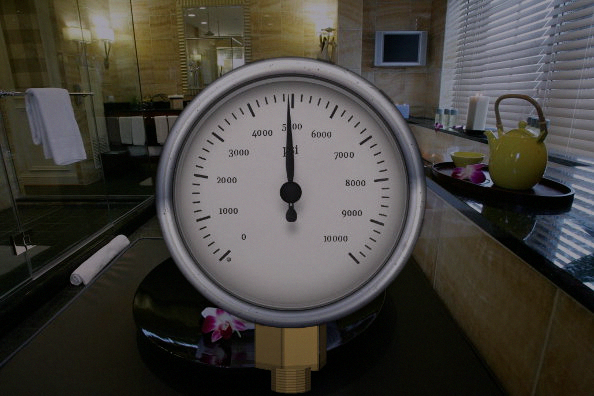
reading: psi 4900
